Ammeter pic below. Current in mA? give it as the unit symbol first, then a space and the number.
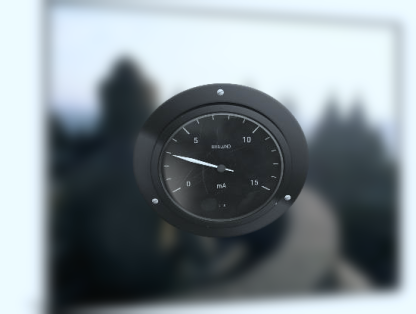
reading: mA 3
